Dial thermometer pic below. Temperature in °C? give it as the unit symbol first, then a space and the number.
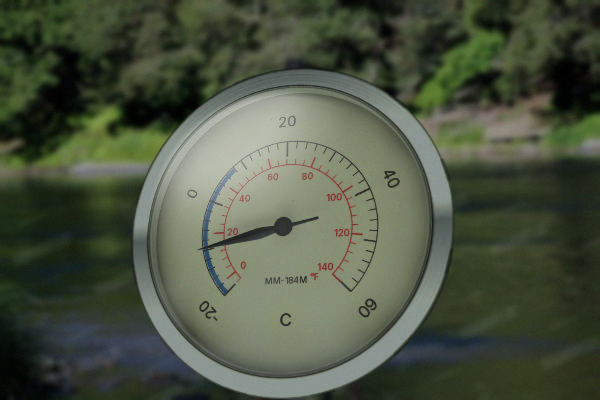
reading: °C -10
